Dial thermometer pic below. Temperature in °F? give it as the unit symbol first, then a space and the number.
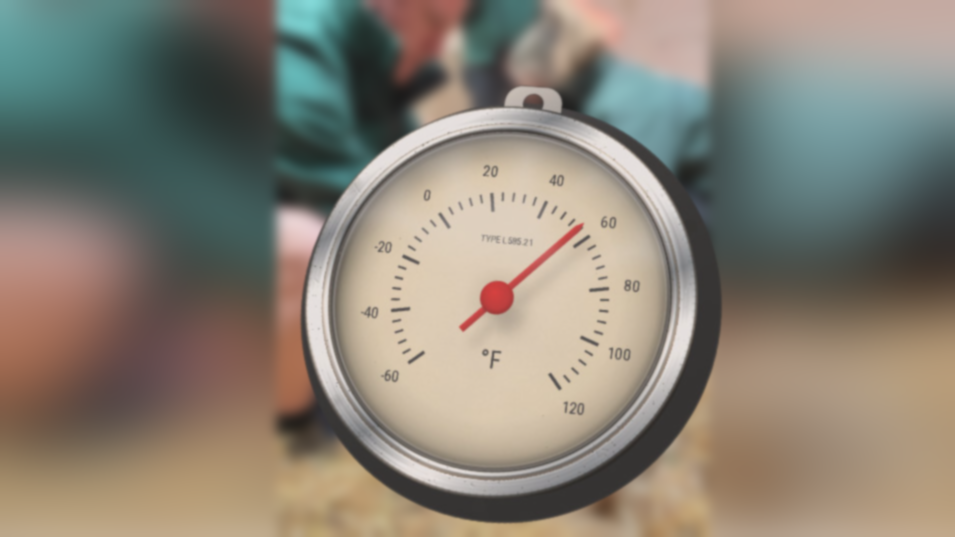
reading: °F 56
